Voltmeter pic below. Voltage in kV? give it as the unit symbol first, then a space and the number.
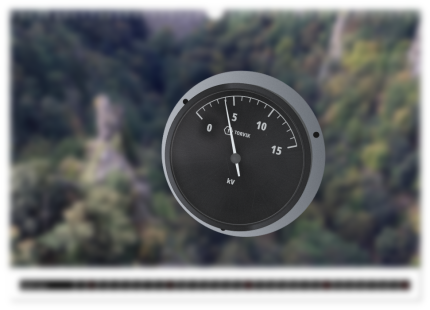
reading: kV 4
